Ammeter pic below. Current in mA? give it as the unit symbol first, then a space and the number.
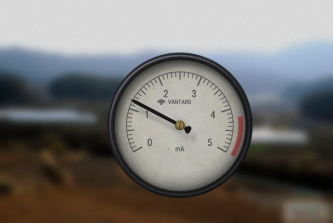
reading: mA 1.2
